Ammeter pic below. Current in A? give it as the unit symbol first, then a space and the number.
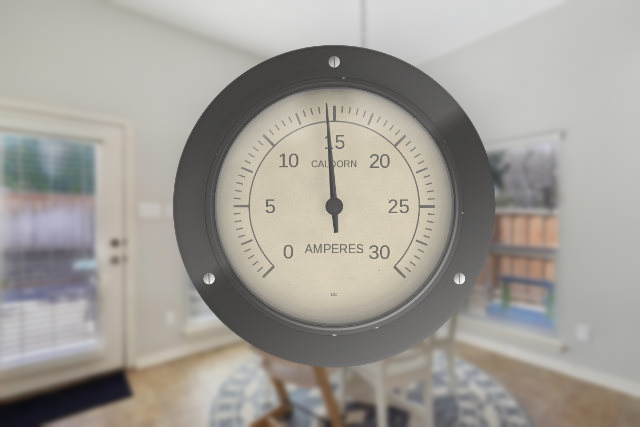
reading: A 14.5
